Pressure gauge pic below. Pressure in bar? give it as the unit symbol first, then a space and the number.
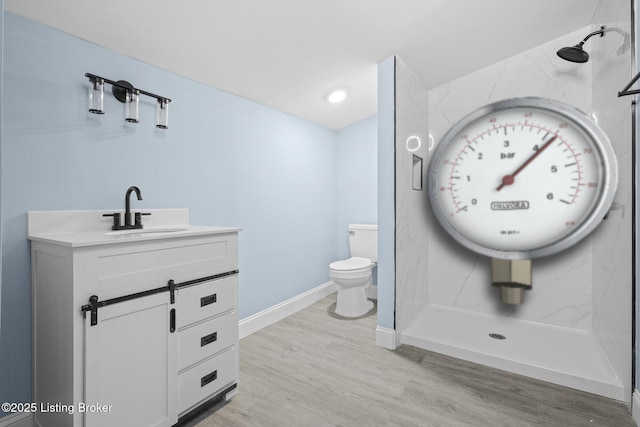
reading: bar 4.2
